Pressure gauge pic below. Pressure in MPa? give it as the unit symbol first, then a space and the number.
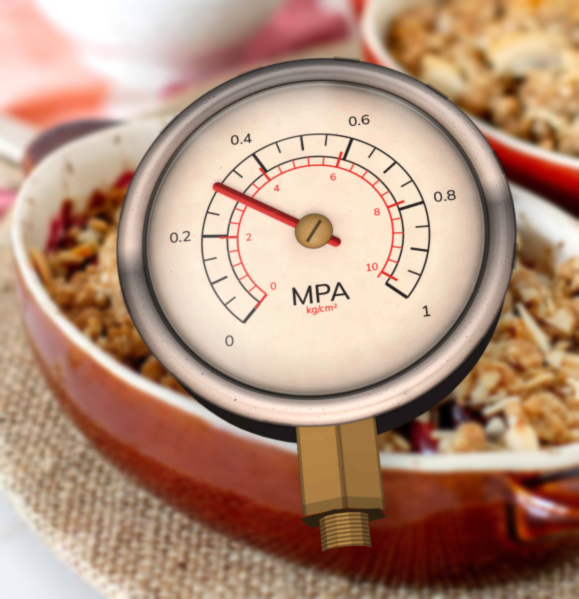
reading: MPa 0.3
